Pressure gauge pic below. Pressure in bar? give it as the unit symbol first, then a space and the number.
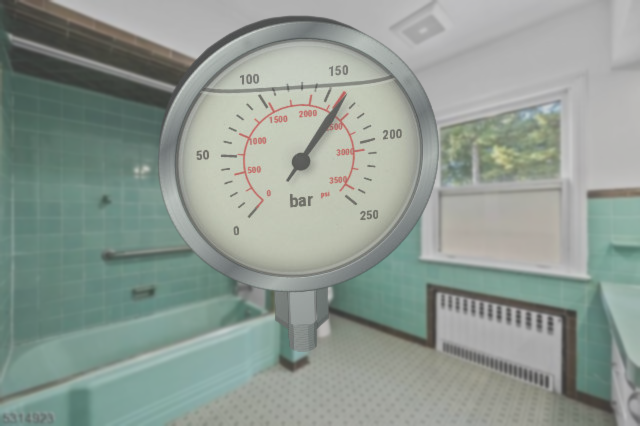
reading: bar 160
